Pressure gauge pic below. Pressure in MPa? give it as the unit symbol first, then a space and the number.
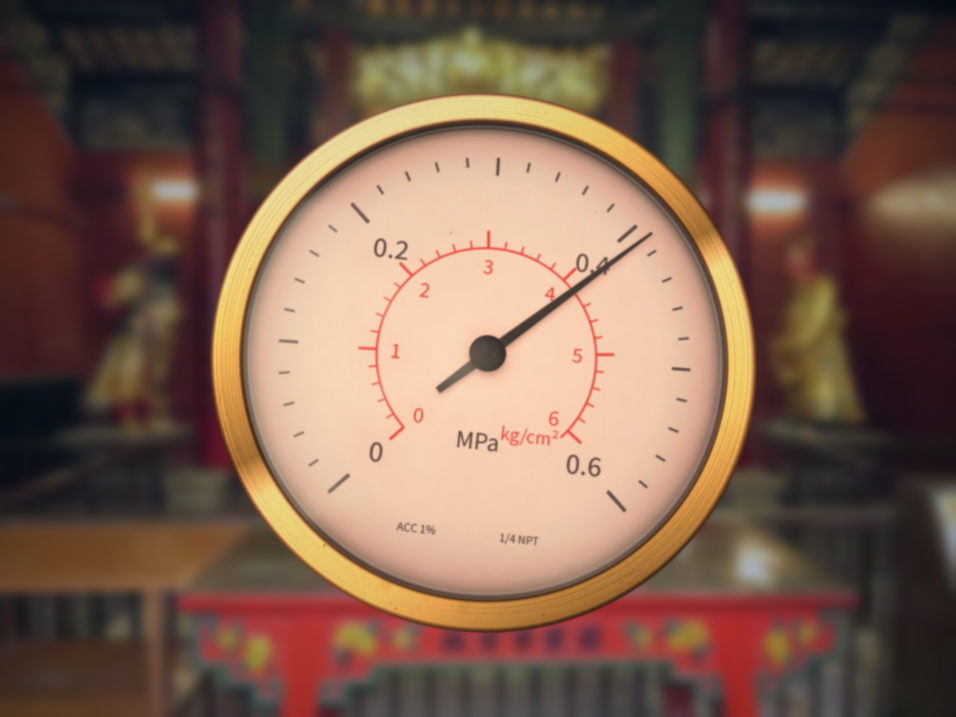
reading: MPa 0.41
